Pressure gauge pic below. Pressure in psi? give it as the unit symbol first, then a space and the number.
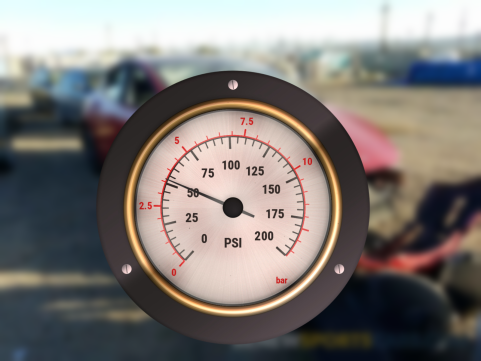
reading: psi 52.5
